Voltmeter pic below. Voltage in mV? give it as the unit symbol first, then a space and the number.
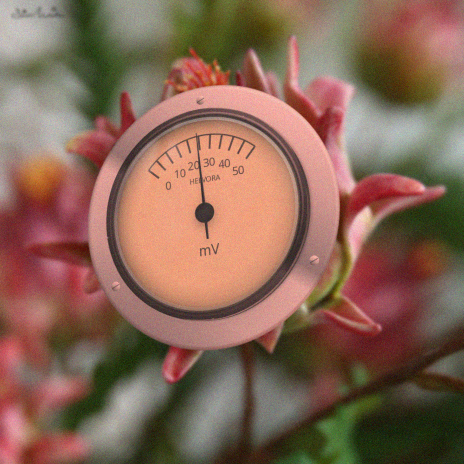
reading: mV 25
